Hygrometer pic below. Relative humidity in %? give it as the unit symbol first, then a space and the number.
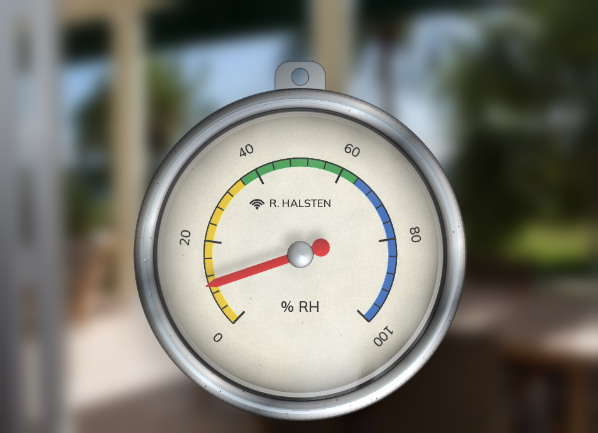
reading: % 10
